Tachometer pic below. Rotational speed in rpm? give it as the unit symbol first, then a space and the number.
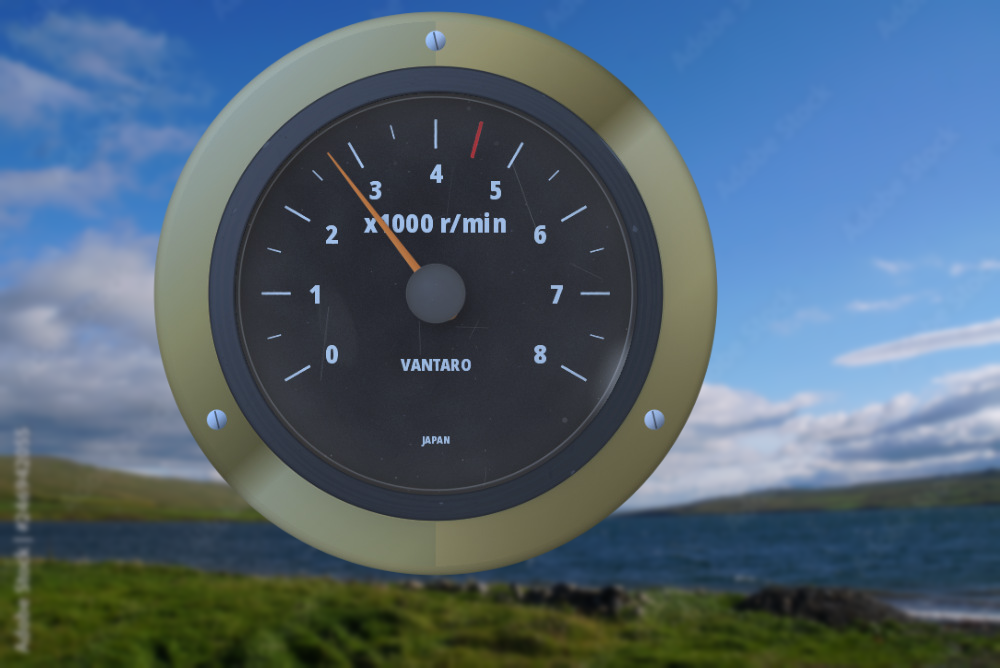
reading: rpm 2750
